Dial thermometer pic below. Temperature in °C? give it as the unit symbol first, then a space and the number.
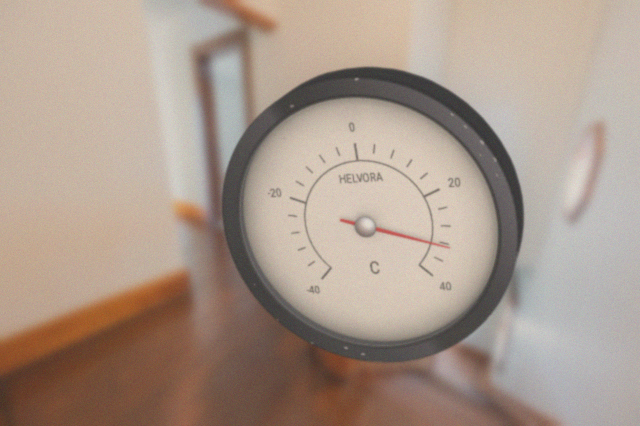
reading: °C 32
